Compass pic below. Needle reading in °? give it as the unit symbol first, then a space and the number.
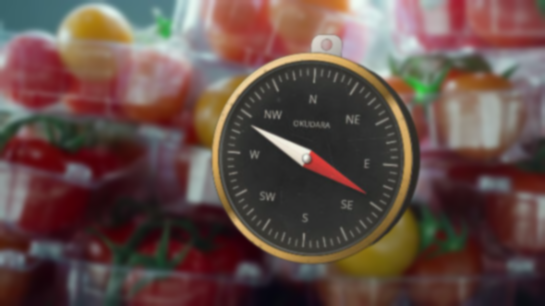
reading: ° 115
